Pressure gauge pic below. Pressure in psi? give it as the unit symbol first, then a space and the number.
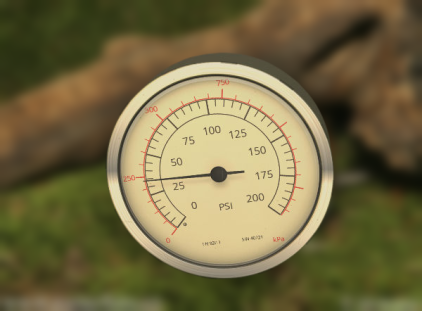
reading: psi 35
